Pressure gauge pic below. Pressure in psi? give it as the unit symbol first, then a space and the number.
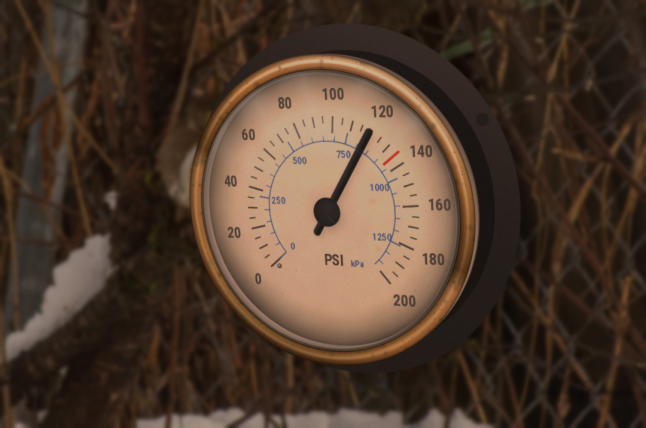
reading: psi 120
